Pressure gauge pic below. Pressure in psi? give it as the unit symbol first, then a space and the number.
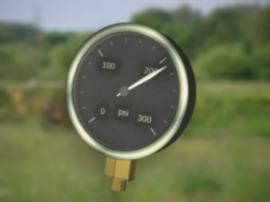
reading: psi 210
